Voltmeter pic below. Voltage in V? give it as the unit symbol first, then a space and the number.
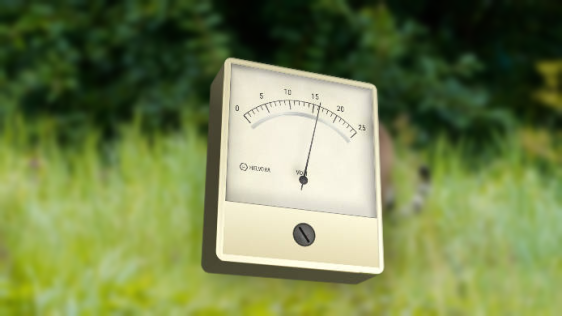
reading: V 16
